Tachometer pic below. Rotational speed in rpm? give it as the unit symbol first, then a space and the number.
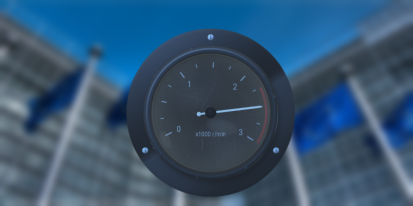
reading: rpm 2500
